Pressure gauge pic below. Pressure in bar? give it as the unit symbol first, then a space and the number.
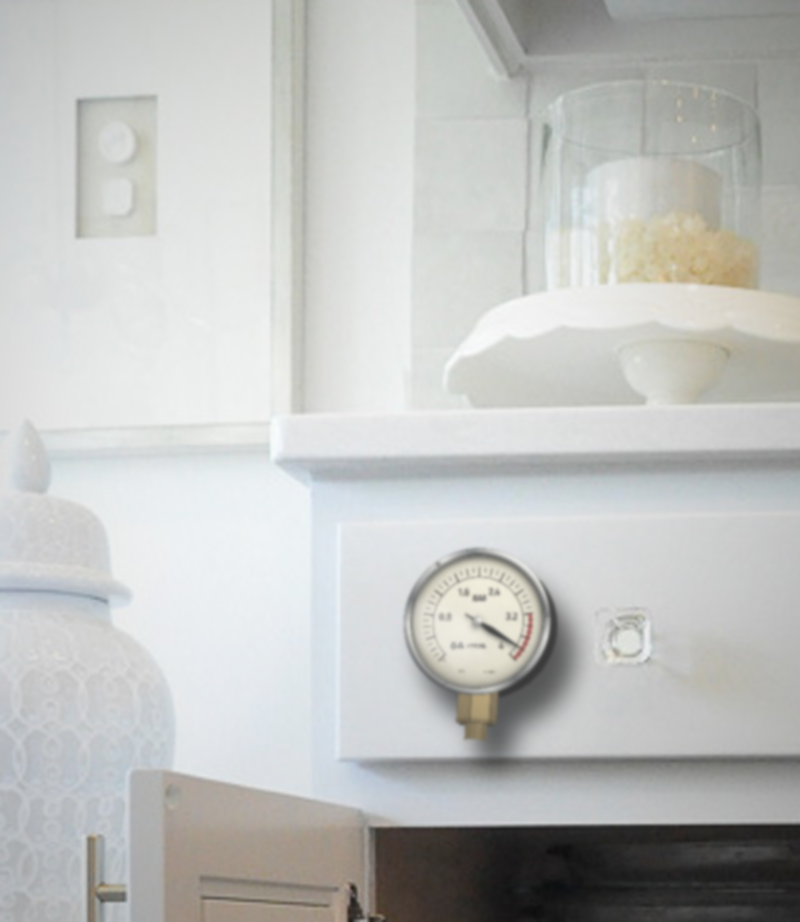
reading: bar 3.8
